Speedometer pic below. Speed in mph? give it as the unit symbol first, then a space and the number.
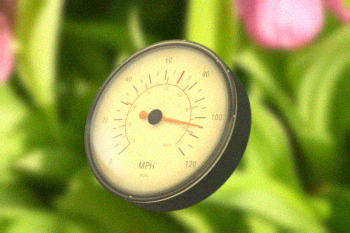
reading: mph 105
